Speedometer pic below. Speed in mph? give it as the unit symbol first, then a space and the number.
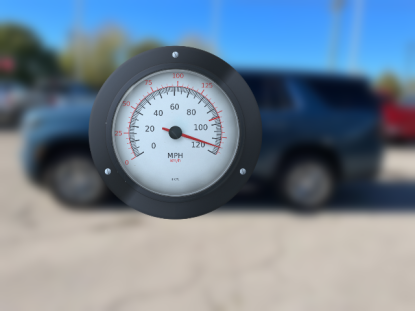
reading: mph 115
